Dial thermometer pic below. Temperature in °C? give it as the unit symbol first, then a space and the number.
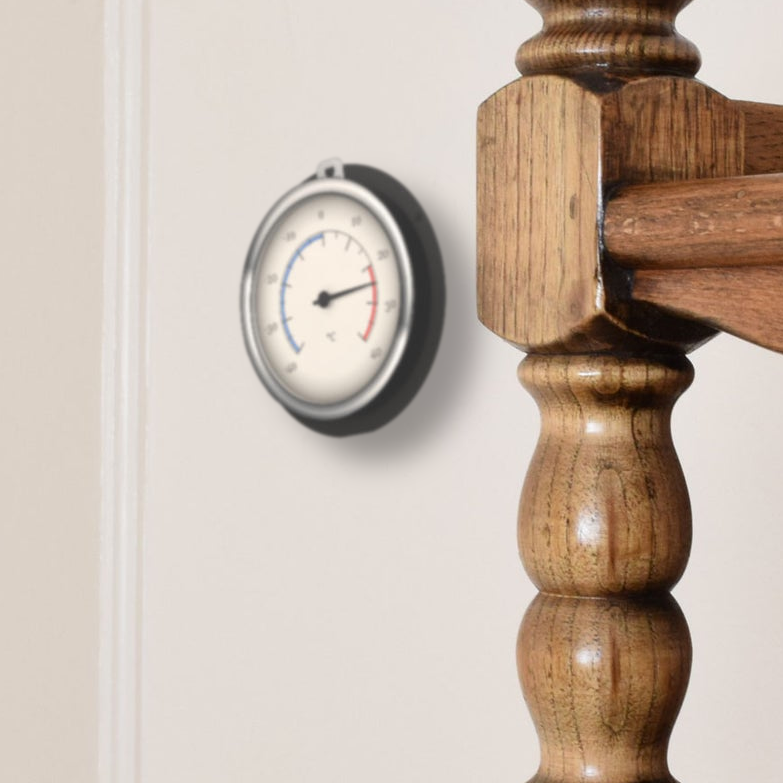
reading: °C 25
